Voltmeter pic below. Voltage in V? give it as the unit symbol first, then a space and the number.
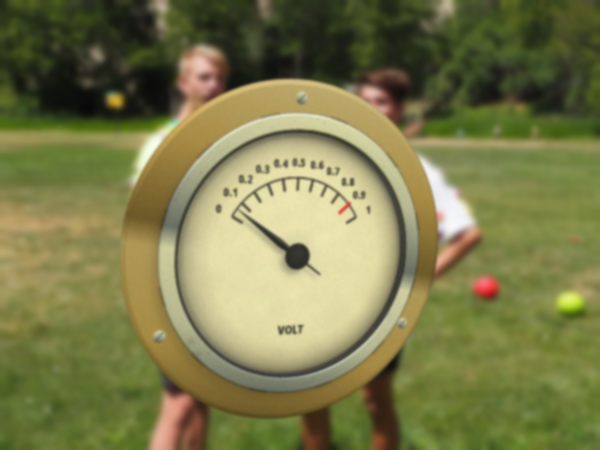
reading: V 0.05
